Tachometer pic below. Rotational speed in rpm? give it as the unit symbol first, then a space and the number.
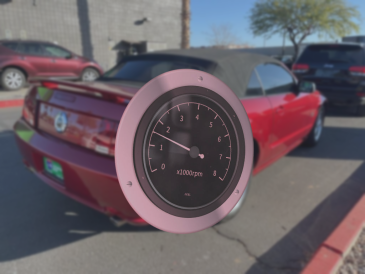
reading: rpm 1500
